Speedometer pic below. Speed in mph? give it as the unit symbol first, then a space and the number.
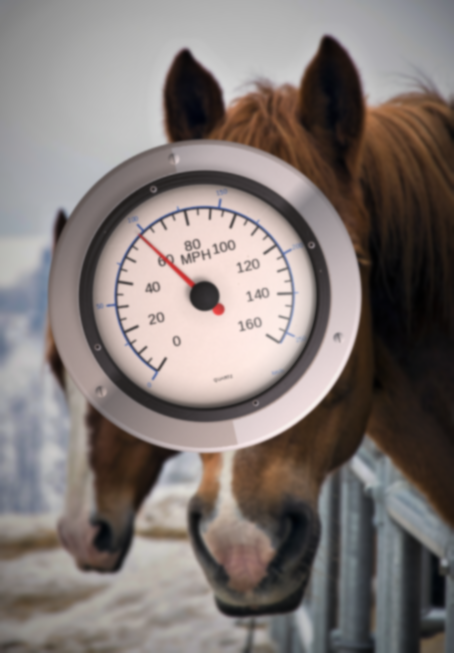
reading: mph 60
